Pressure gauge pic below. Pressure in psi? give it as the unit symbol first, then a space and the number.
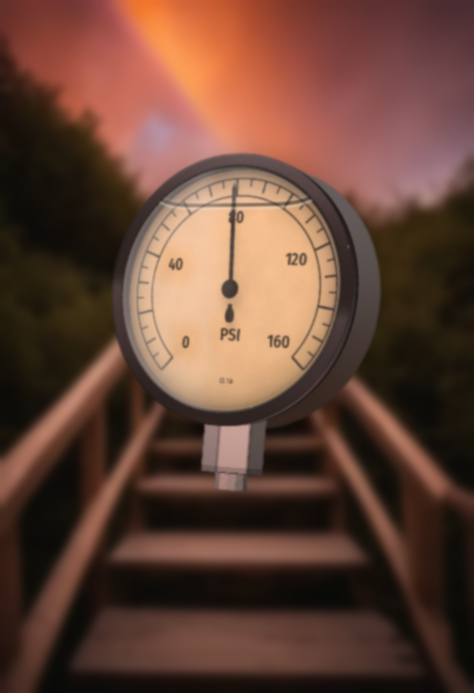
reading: psi 80
